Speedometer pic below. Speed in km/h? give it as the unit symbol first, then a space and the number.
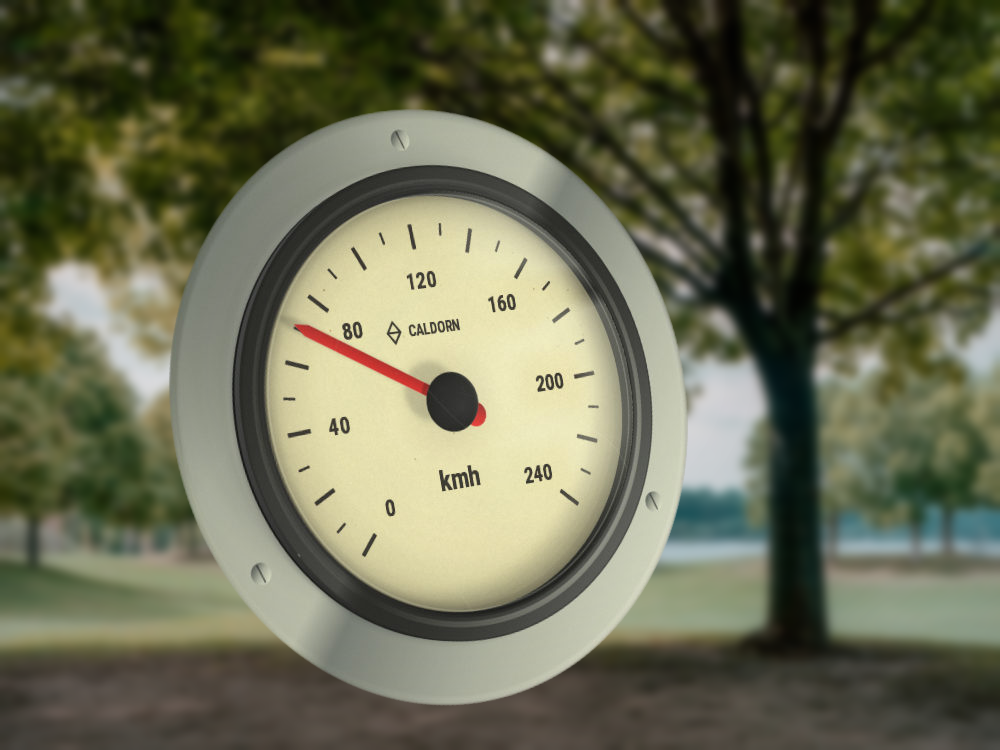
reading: km/h 70
